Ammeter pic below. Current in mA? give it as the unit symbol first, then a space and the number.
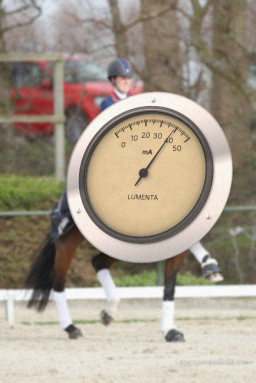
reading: mA 40
